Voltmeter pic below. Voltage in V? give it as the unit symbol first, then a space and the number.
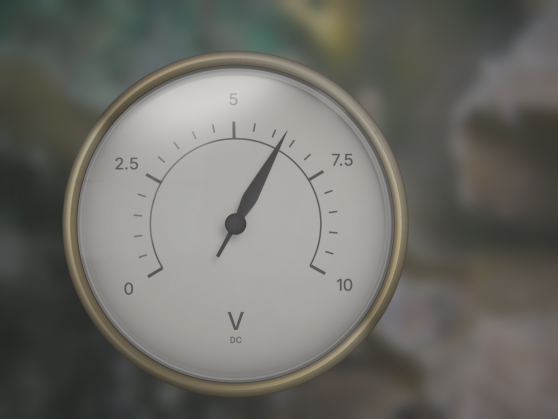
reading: V 6.25
